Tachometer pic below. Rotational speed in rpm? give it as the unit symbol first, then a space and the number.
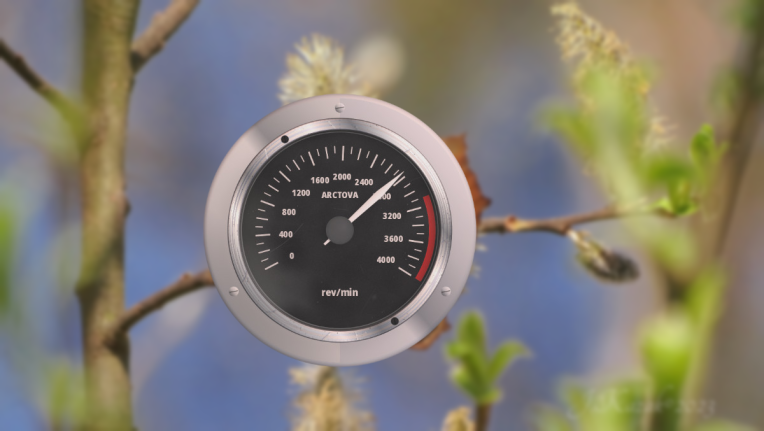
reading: rpm 2750
